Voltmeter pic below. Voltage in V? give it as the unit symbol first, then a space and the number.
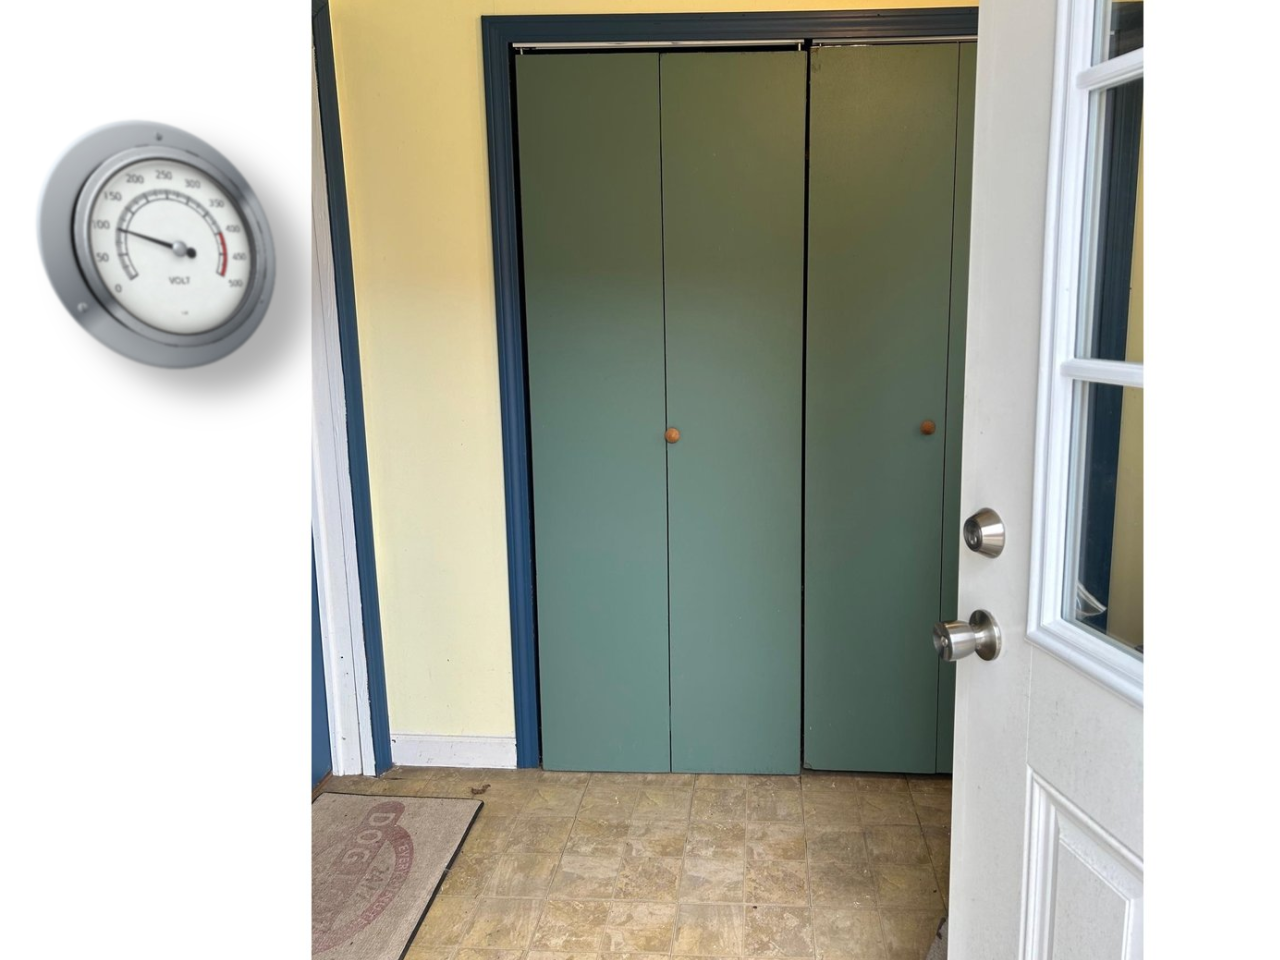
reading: V 100
